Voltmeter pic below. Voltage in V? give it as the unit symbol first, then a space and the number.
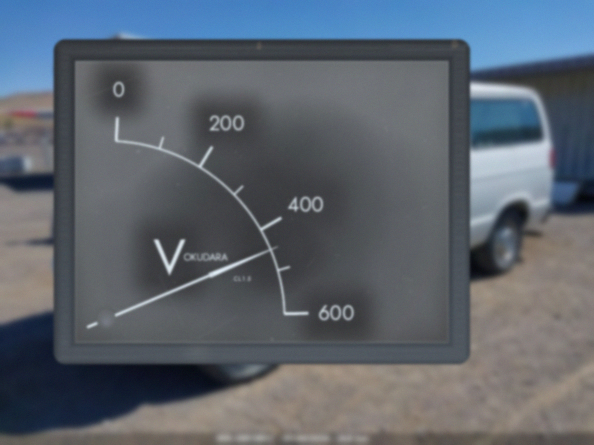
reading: V 450
